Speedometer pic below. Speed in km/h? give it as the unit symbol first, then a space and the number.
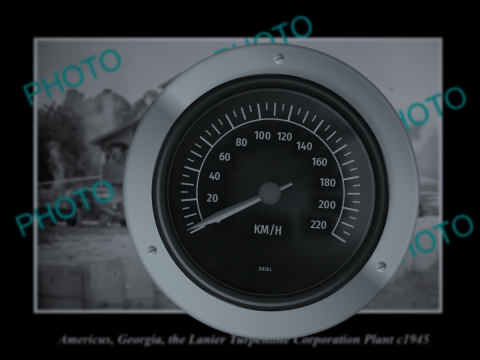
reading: km/h 2.5
